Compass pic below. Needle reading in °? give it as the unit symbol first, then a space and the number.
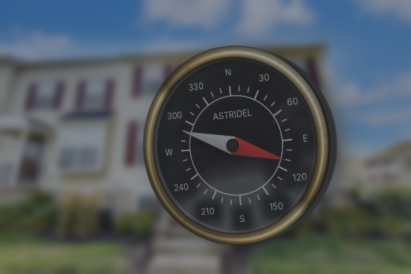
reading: ° 110
